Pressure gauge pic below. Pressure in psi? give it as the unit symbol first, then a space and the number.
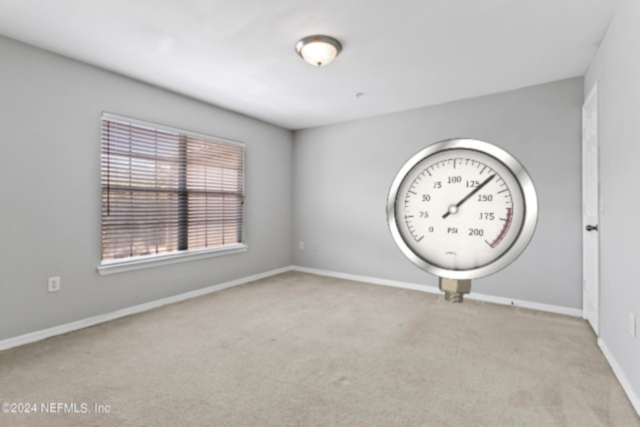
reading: psi 135
